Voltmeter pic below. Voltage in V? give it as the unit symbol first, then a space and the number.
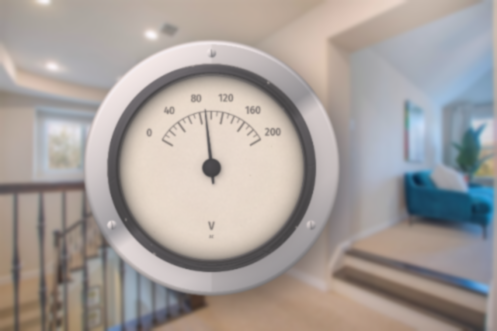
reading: V 90
